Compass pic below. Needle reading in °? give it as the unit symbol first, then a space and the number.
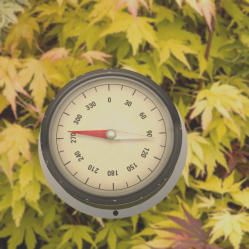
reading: ° 277.5
